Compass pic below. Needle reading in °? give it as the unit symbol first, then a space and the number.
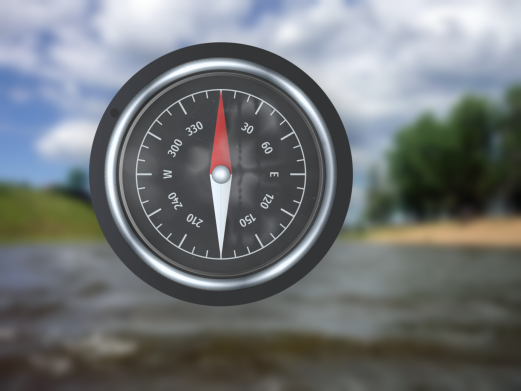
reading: ° 0
